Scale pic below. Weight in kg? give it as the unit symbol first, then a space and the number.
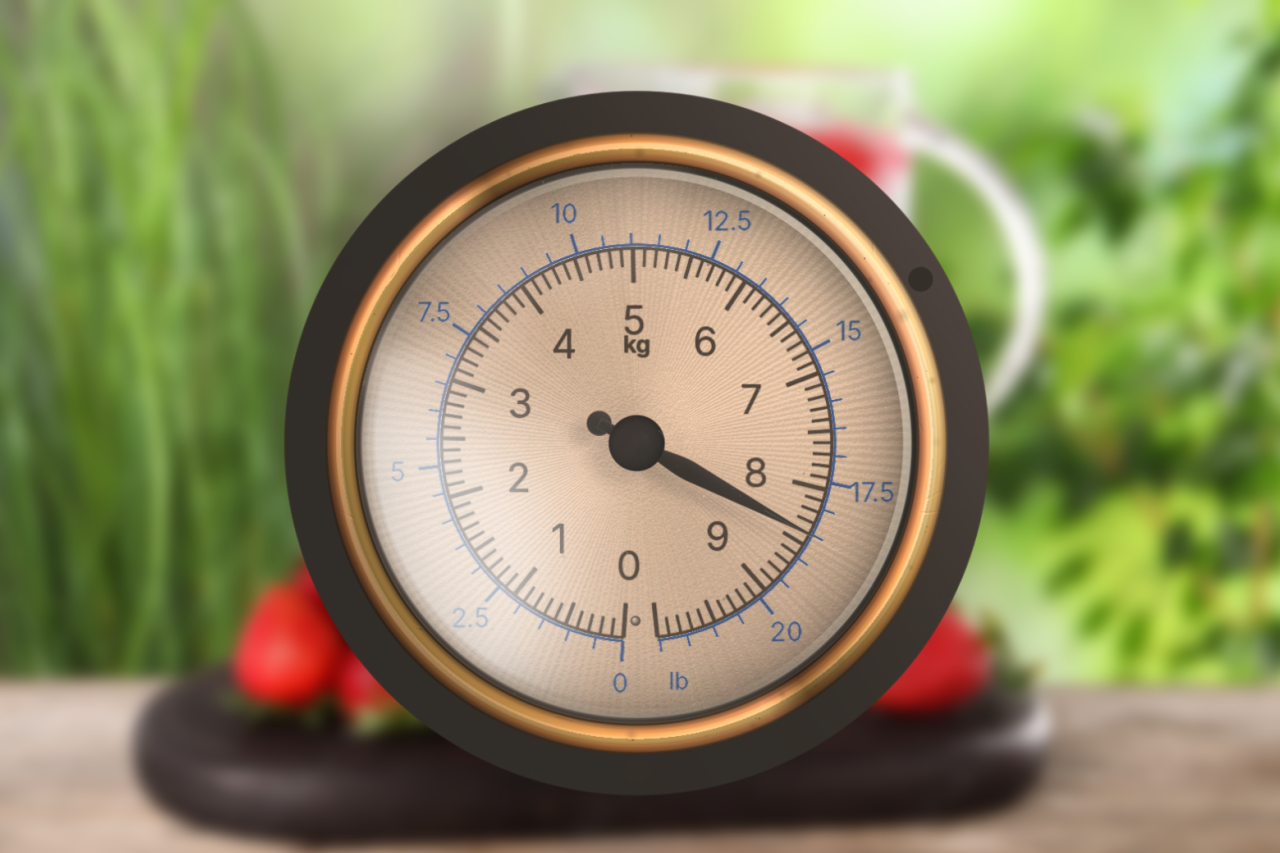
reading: kg 8.4
